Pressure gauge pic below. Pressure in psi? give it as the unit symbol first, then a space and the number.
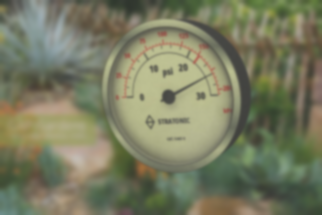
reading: psi 26
